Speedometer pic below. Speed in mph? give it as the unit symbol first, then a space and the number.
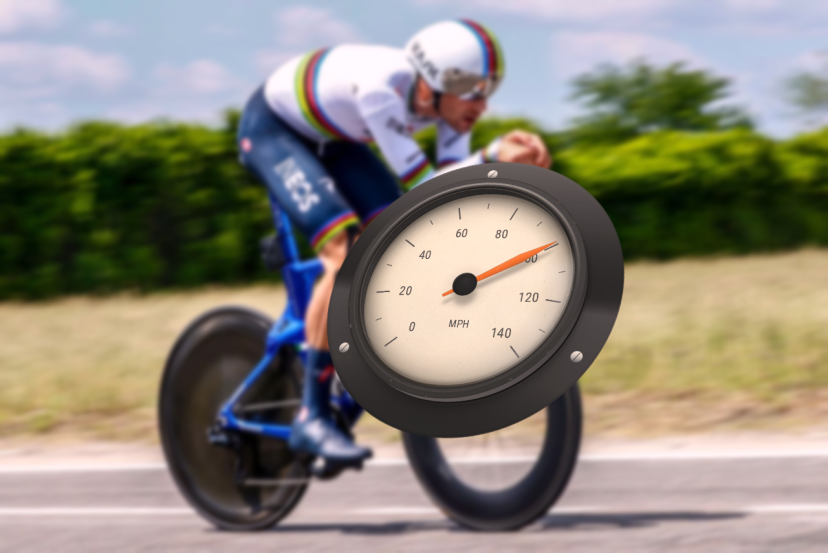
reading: mph 100
